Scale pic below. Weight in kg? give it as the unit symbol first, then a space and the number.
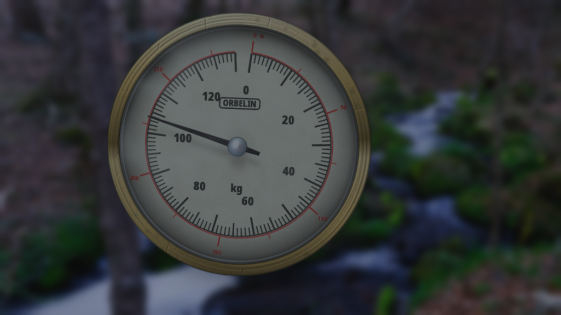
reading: kg 104
